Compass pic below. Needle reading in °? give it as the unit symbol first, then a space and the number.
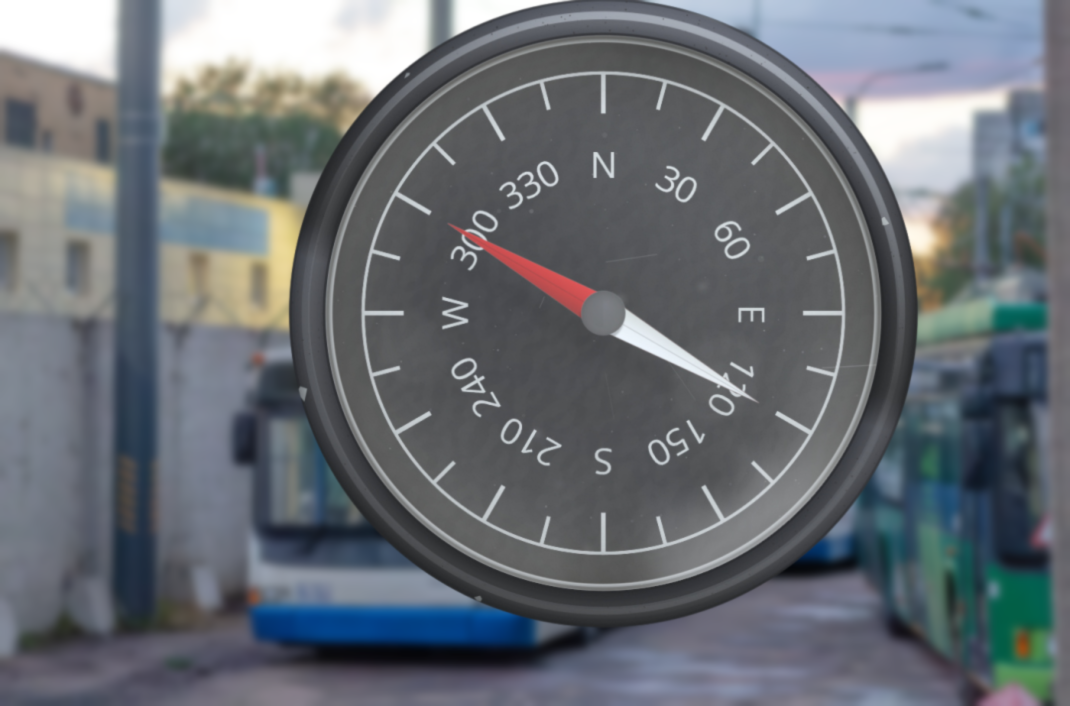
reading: ° 300
